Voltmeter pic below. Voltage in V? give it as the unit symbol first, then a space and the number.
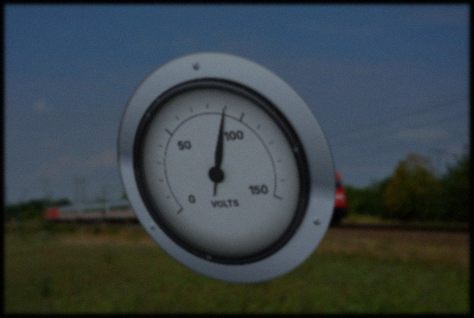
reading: V 90
